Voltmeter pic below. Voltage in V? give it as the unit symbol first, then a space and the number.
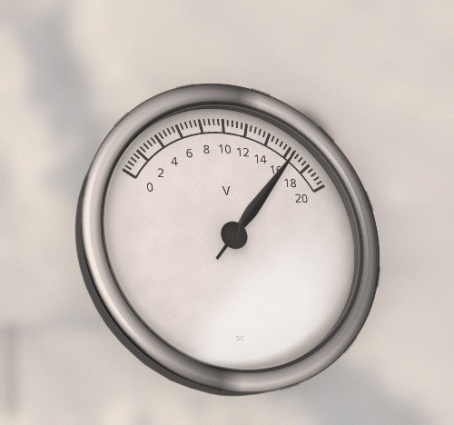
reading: V 16.4
